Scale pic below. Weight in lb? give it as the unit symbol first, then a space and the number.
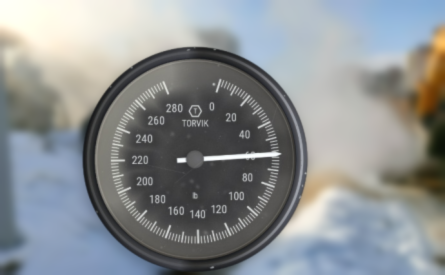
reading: lb 60
